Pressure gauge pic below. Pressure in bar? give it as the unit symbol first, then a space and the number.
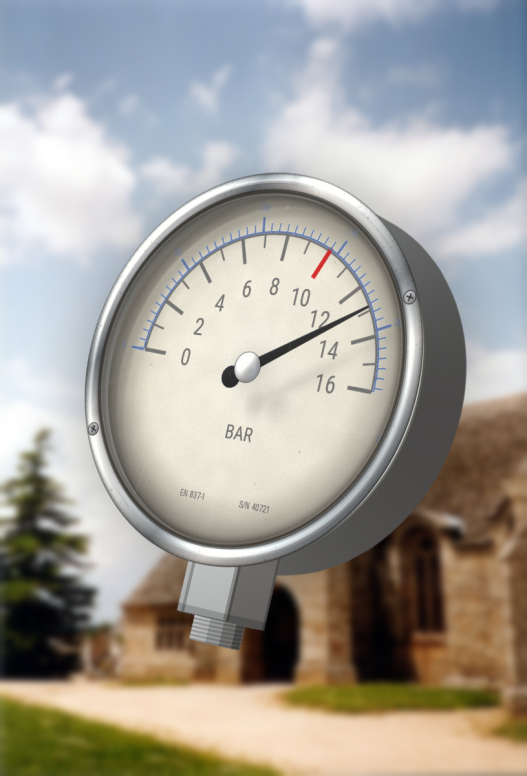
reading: bar 13
